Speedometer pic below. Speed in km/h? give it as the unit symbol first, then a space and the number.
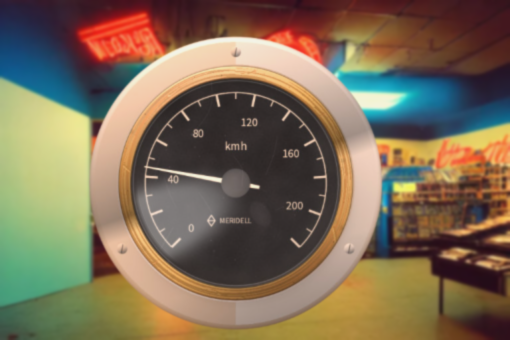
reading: km/h 45
